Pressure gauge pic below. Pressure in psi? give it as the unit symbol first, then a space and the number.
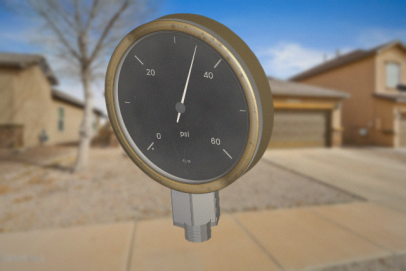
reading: psi 35
